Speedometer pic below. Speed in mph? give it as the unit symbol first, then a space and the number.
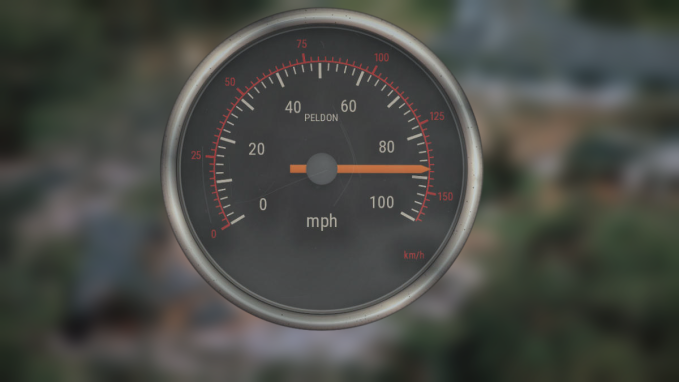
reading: mph 88
